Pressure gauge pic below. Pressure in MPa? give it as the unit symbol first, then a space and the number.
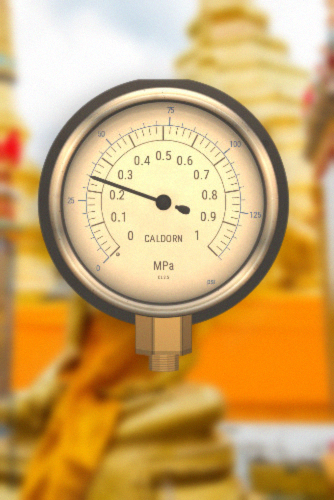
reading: MPa 0.24
